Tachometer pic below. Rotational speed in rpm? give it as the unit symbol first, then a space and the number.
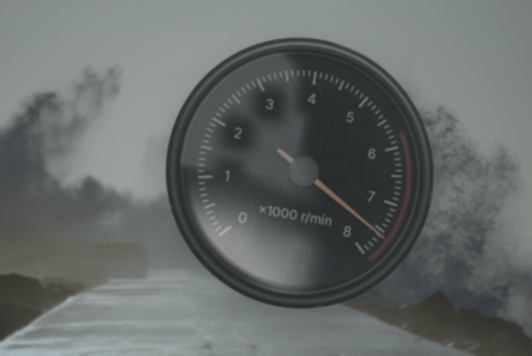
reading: rpm 7600
